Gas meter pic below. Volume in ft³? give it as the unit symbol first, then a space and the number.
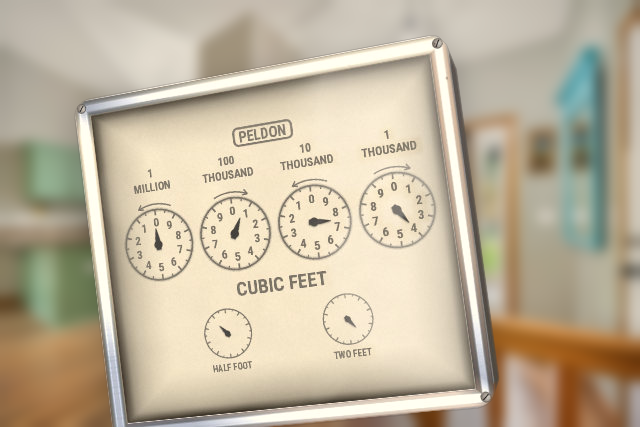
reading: ft³ 7400
